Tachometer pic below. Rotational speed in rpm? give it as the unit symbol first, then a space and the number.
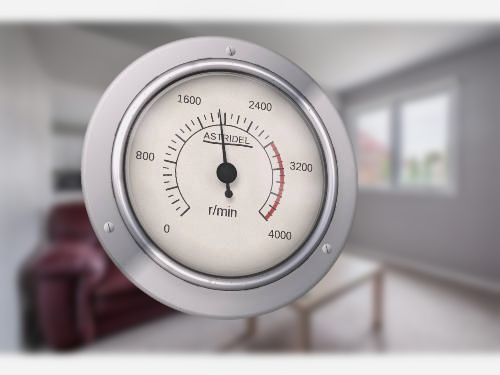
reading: rpm 1900
